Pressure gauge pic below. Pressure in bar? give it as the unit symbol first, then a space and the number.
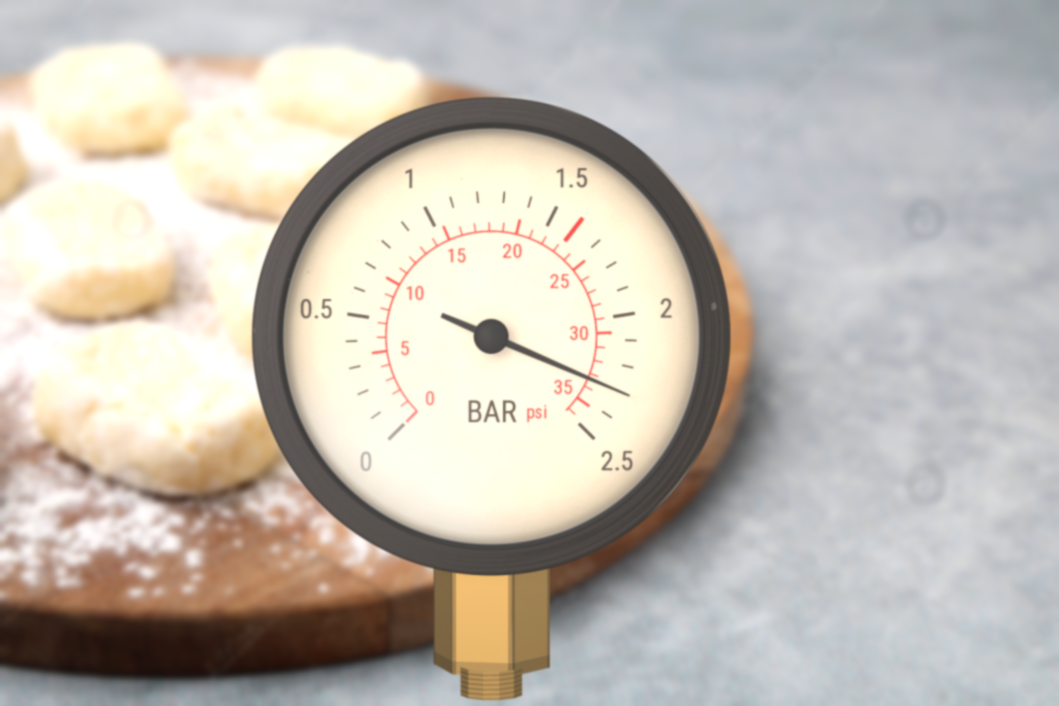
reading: bar 2.3
